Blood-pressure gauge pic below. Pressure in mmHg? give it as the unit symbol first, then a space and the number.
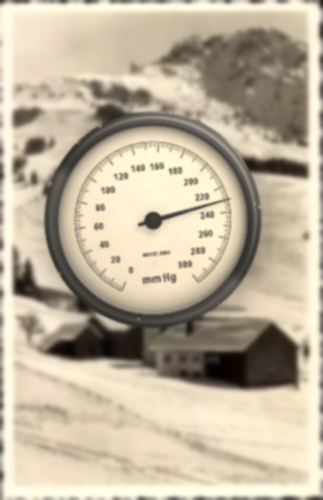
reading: mmHg 230
